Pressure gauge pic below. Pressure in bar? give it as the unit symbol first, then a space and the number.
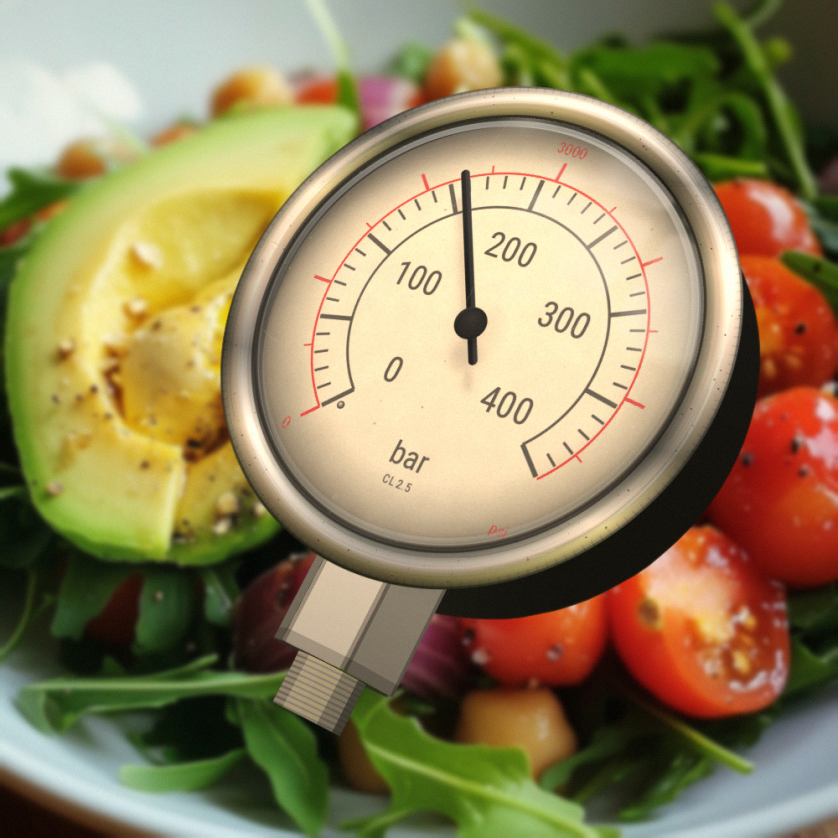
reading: bar 160
